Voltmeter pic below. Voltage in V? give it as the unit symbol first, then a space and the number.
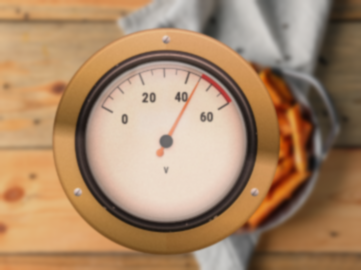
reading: V 45
